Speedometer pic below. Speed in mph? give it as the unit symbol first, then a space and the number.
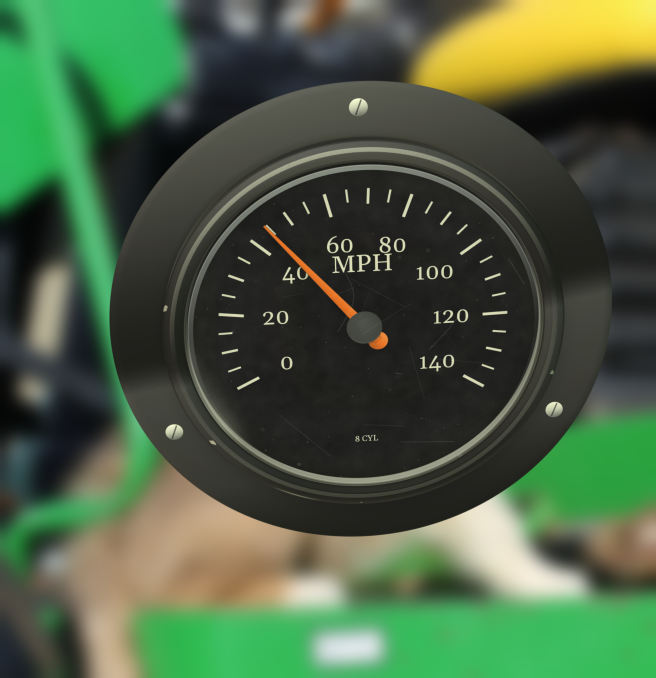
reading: mph 45
